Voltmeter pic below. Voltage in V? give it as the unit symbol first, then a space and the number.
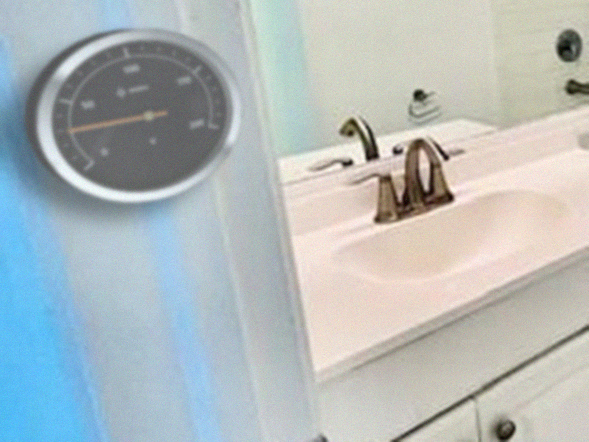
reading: V 30
